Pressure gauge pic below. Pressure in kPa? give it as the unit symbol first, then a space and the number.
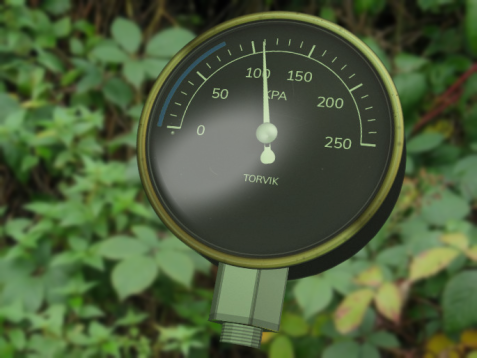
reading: kPa 110
